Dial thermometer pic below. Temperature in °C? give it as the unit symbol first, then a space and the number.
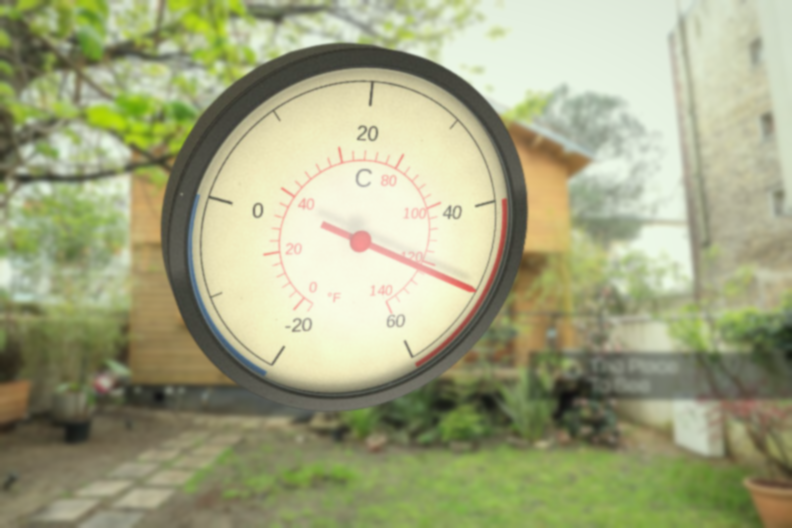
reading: °C 50
